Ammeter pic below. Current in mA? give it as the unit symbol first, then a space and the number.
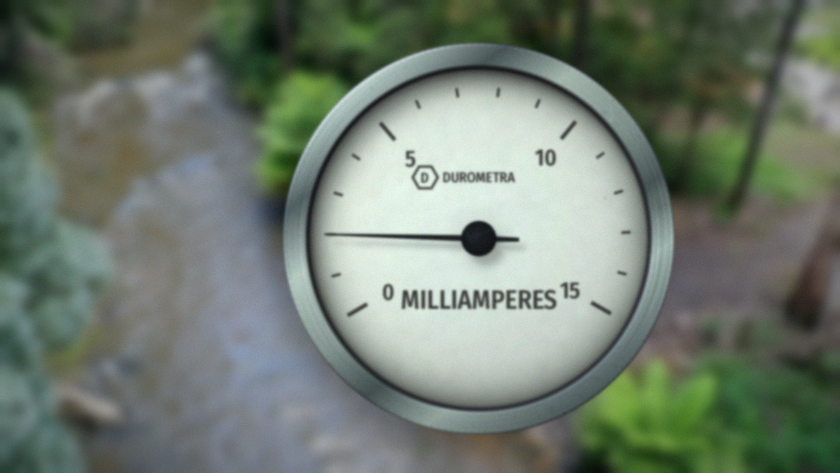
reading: mA 2
